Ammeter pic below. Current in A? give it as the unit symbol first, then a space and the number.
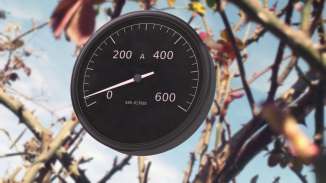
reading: A 20
